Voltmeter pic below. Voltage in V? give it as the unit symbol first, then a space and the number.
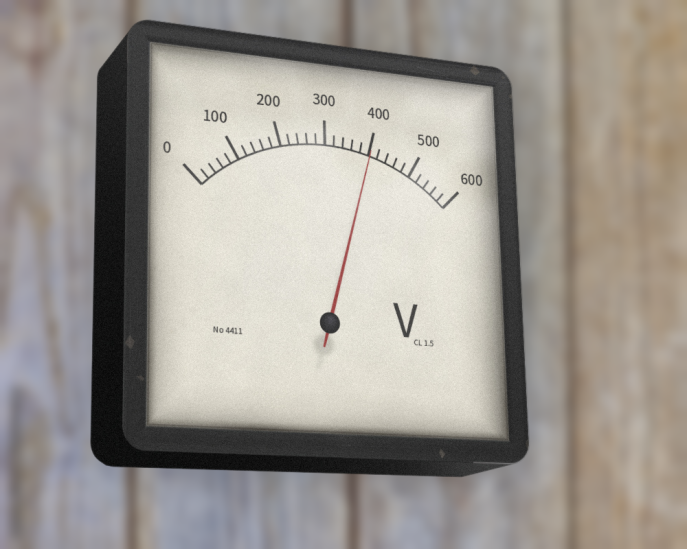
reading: V 400
